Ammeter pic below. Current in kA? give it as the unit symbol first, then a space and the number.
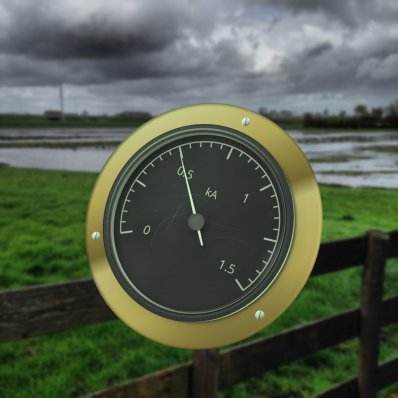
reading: kA 0.5
